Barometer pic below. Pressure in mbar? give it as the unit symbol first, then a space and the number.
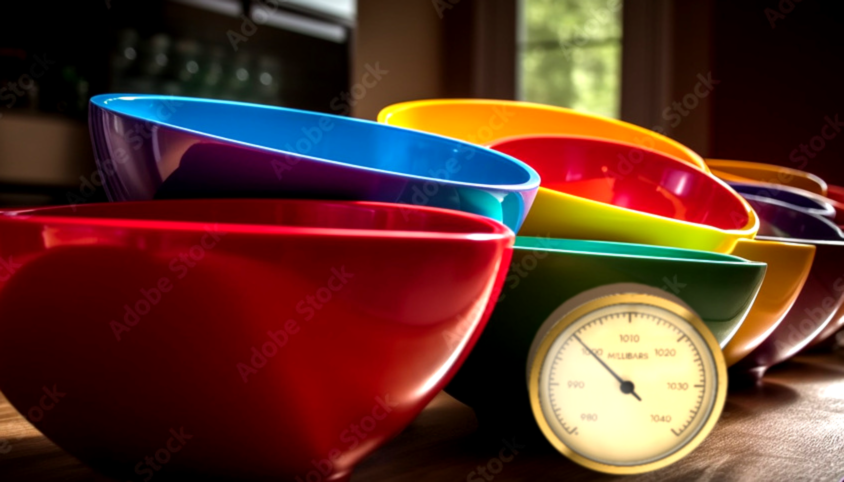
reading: mbar 1000
